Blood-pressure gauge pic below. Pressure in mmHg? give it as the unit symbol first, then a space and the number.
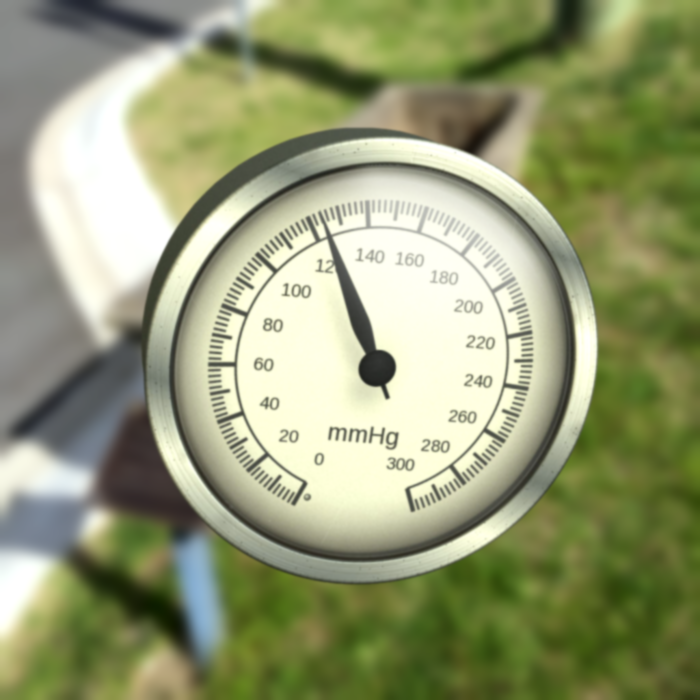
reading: mmHg 124
